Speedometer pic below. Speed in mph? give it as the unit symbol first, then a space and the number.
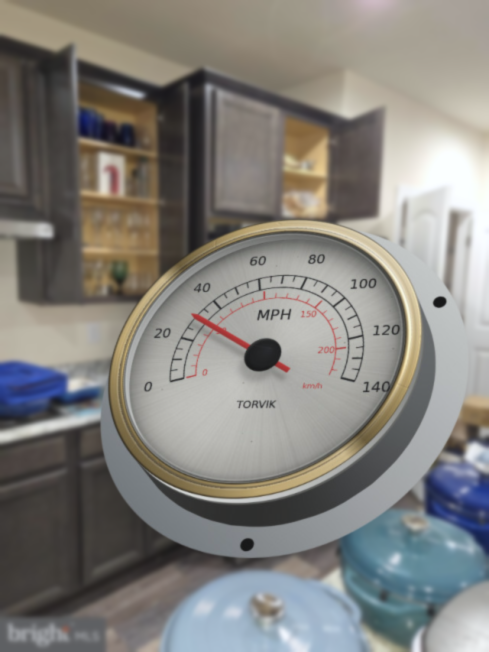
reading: mph 30
